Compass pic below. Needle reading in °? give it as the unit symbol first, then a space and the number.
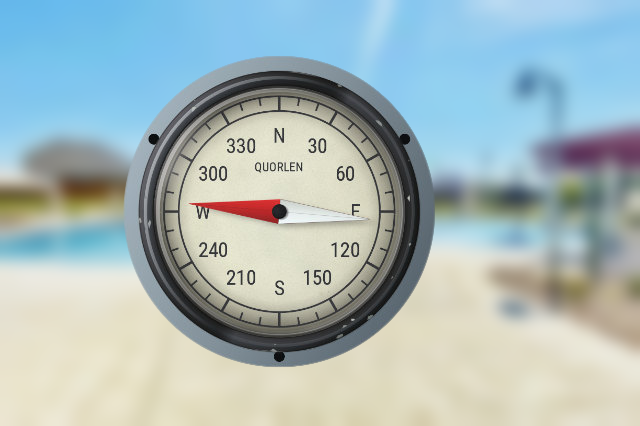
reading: ° 275
